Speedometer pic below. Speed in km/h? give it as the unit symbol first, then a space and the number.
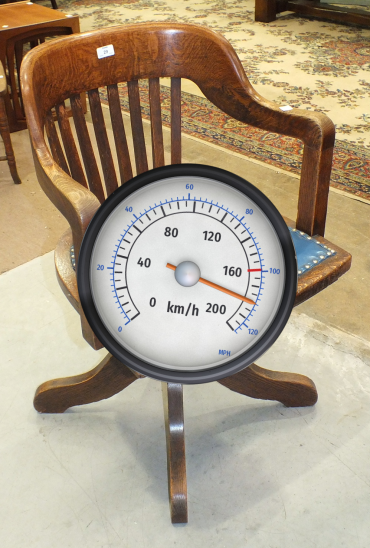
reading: km/h 180
